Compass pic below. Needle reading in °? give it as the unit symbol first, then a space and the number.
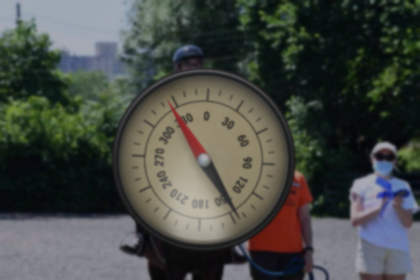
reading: ° 325
